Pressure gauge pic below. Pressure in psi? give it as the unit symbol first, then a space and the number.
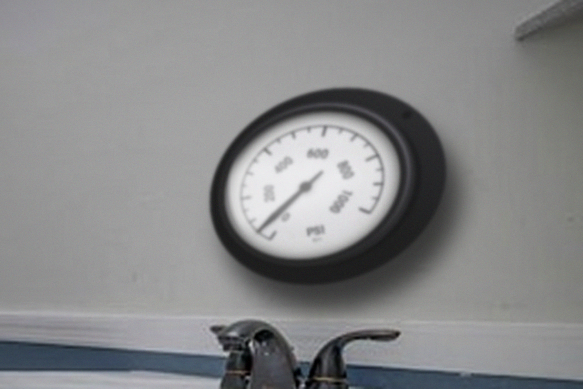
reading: psi 50
